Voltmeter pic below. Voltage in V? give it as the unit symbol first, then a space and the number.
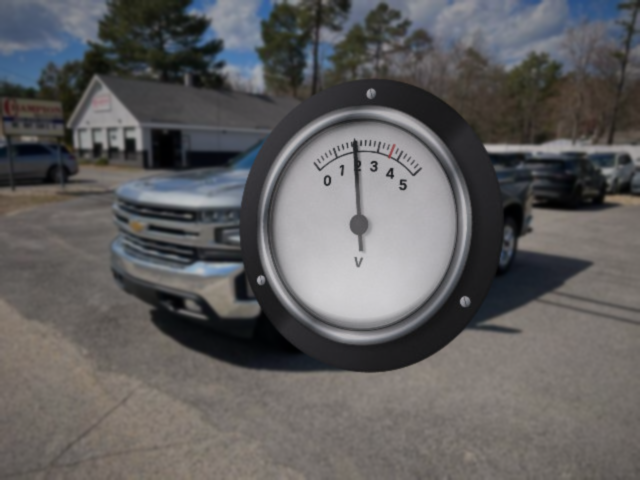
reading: V 2
